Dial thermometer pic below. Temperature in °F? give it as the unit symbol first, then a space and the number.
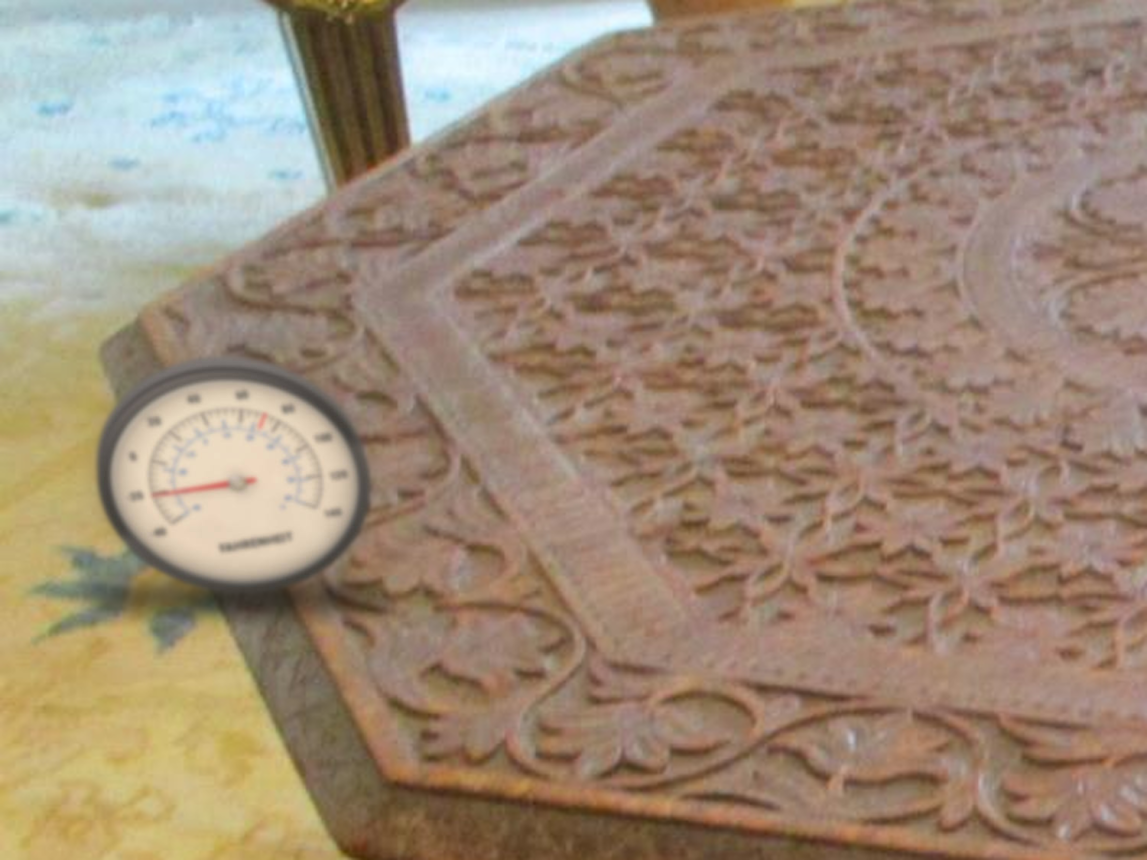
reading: °F -20
